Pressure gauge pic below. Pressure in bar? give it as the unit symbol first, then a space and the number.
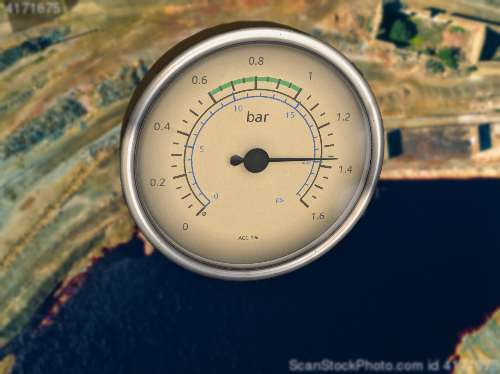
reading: bar 1.35
